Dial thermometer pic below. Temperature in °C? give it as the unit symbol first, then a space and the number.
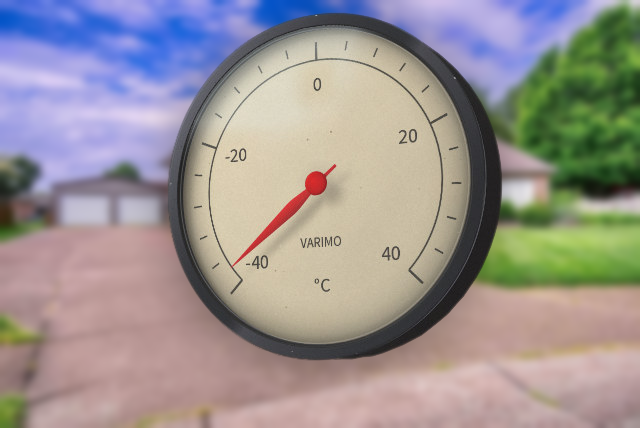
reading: °C -38
